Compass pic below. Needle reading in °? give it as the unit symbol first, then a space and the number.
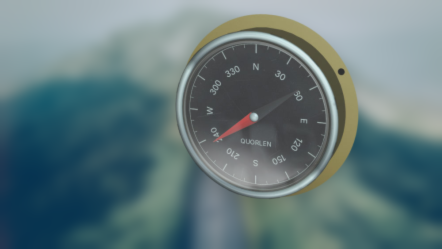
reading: ° 235
